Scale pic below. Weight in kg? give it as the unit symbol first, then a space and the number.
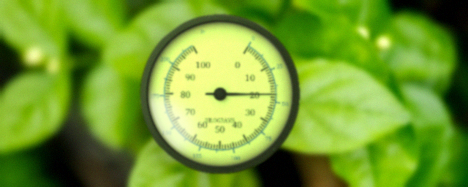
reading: kg 20
